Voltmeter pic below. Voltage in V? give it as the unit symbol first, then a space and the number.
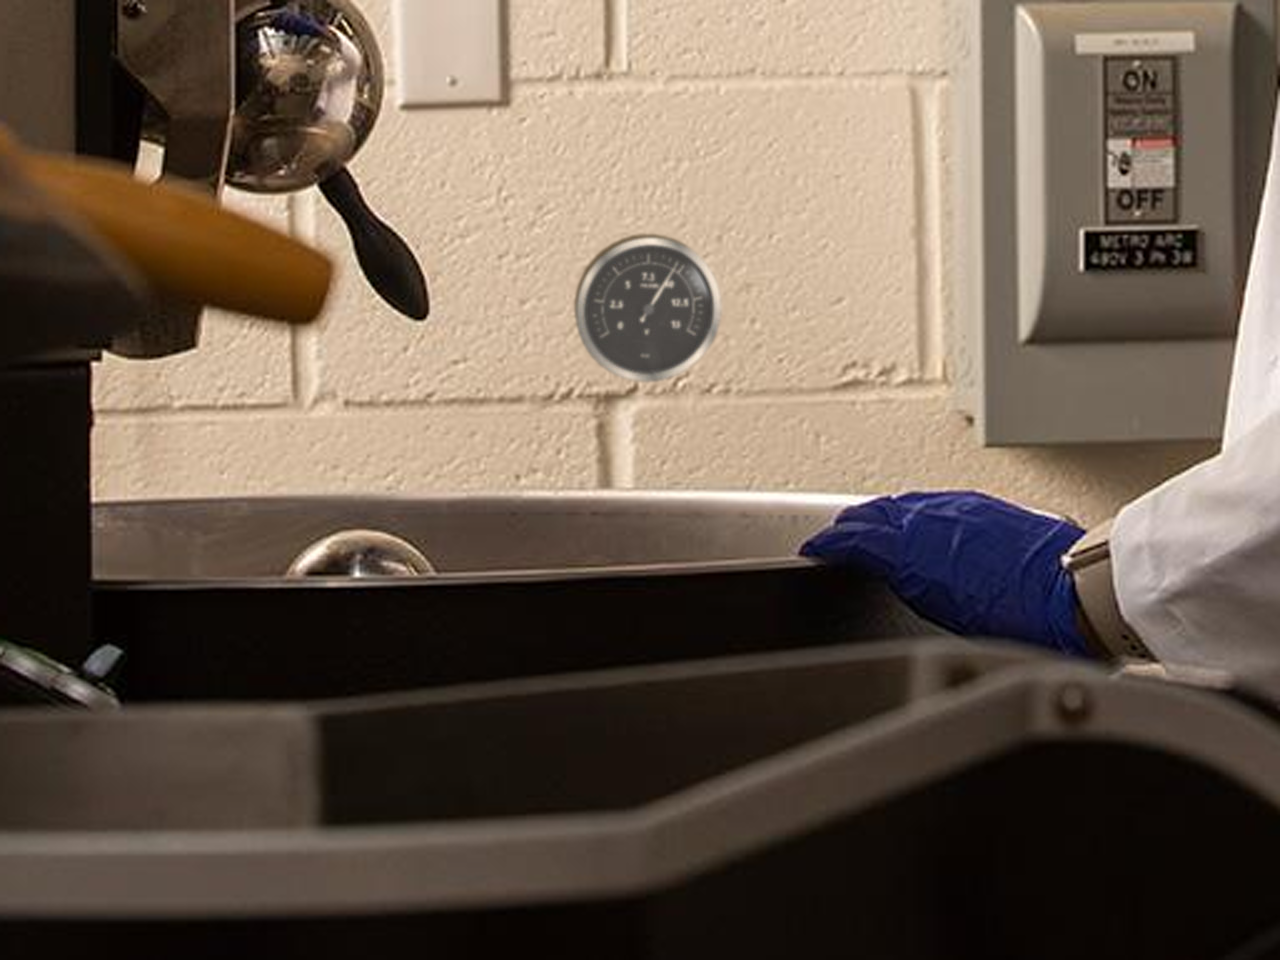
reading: V 9.5
